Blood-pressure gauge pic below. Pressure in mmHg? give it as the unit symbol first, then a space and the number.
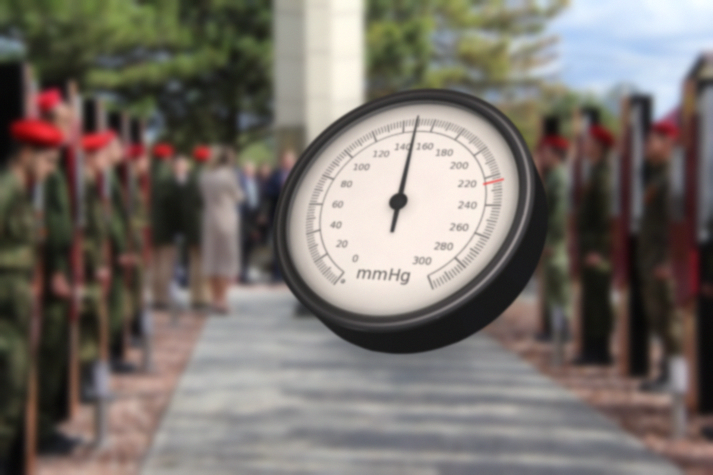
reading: mmHg 150
